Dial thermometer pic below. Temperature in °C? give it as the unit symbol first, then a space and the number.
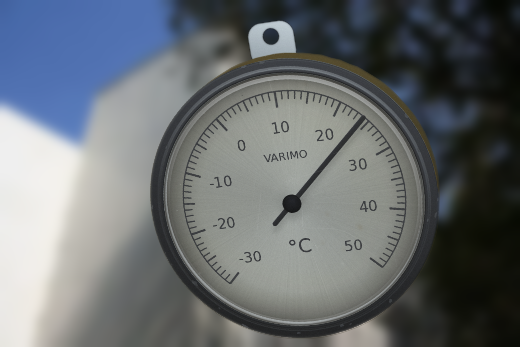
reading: °C 24
